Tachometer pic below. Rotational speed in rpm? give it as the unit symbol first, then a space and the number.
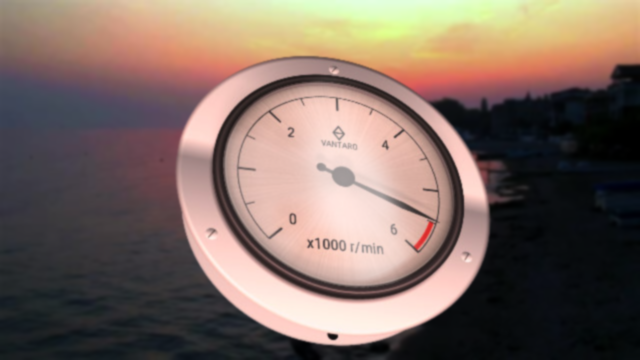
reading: rpm 5500
